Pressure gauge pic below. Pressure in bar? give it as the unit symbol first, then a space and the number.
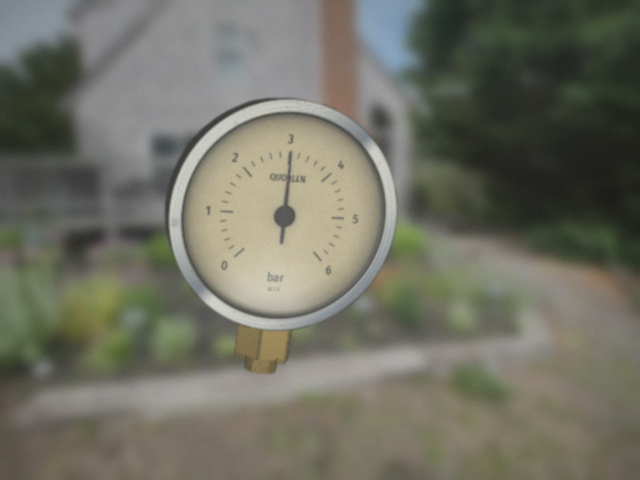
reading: bar 3
